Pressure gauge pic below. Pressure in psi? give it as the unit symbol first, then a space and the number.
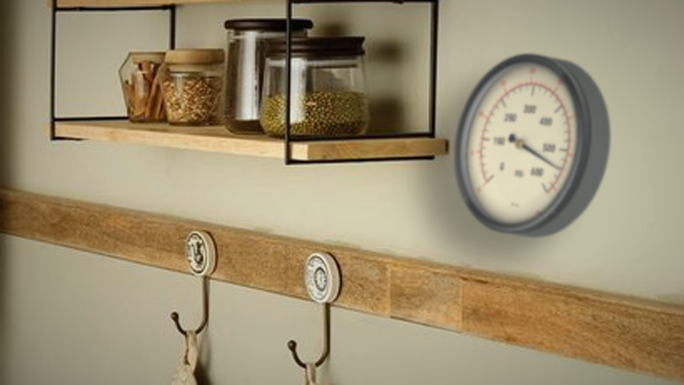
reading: psi 540
